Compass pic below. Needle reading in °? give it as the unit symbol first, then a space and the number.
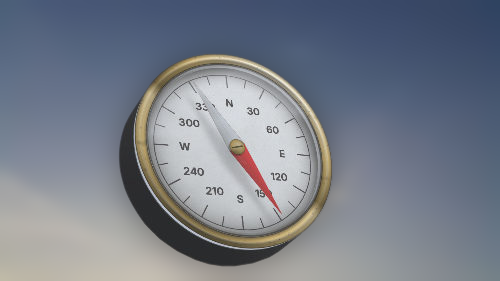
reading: ° 150
